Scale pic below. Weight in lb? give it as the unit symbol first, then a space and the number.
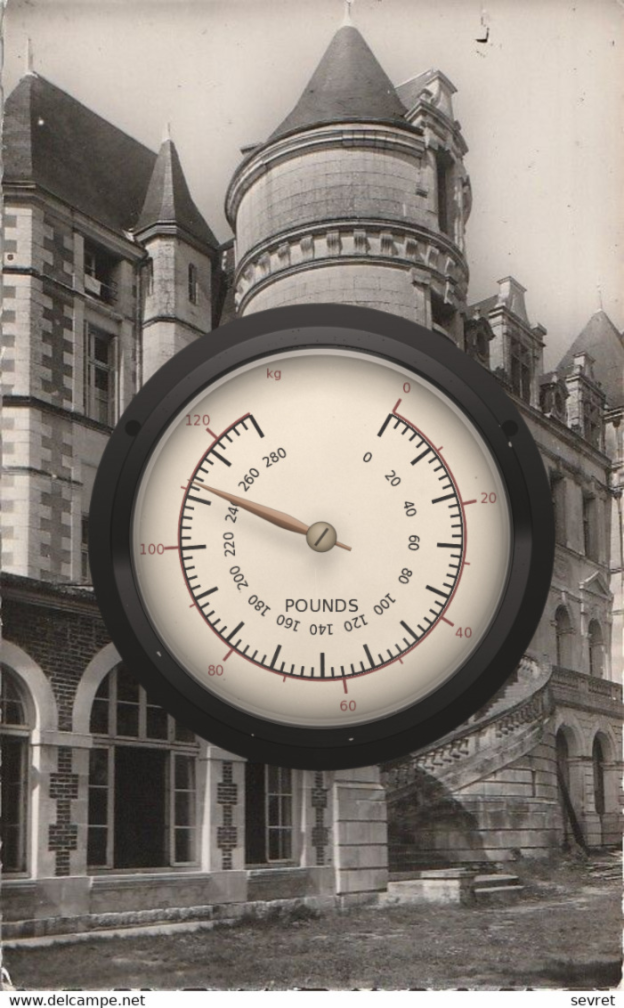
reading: lb 246
